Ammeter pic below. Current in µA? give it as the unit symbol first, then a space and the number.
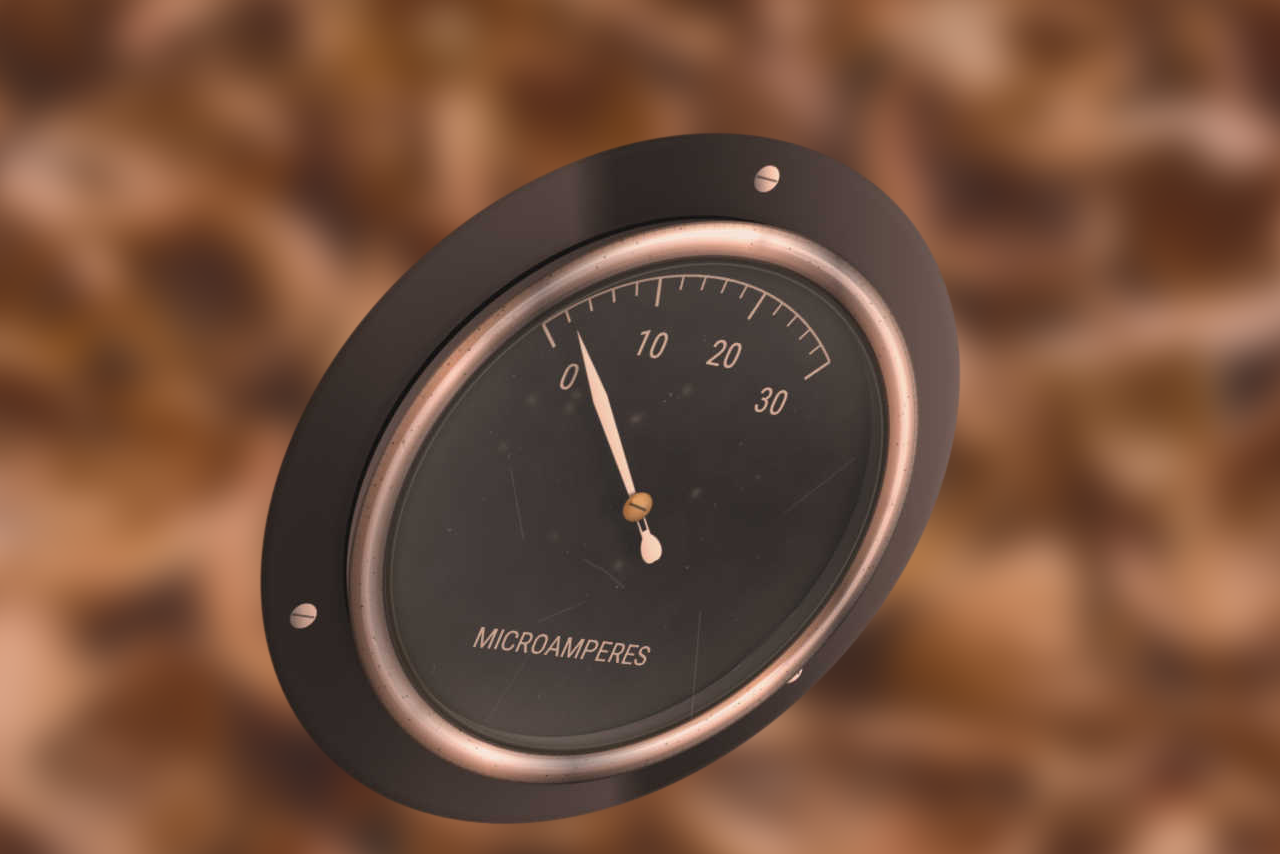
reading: µA 2
